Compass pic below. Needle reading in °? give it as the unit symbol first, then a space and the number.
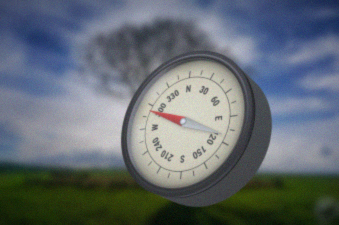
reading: ° 292.5
